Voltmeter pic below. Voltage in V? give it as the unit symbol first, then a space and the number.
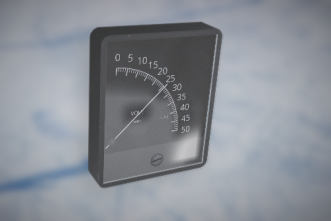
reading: V 25
